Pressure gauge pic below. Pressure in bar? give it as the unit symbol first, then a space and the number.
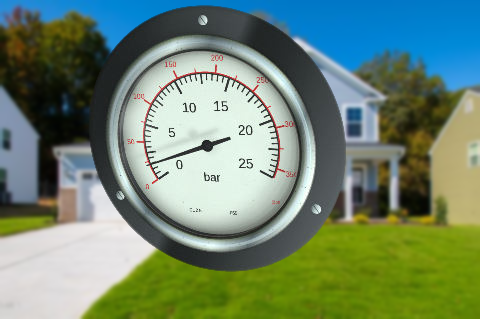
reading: bar 1.5
